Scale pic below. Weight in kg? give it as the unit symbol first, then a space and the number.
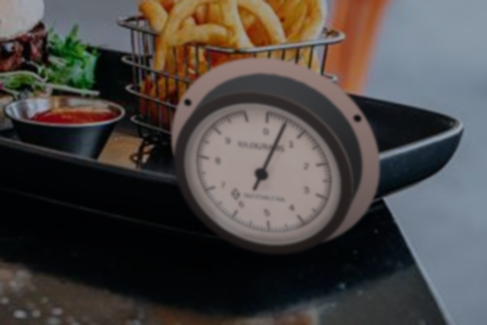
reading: kg 0.5
